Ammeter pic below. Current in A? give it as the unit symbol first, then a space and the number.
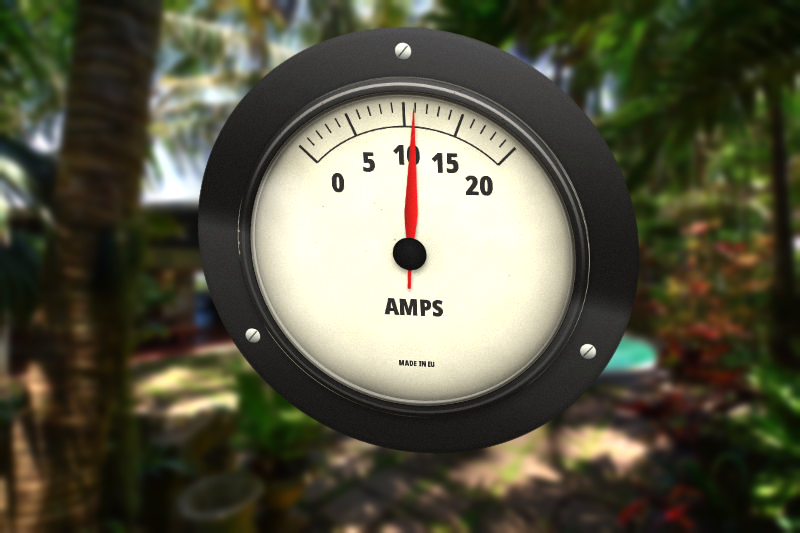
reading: A 11
